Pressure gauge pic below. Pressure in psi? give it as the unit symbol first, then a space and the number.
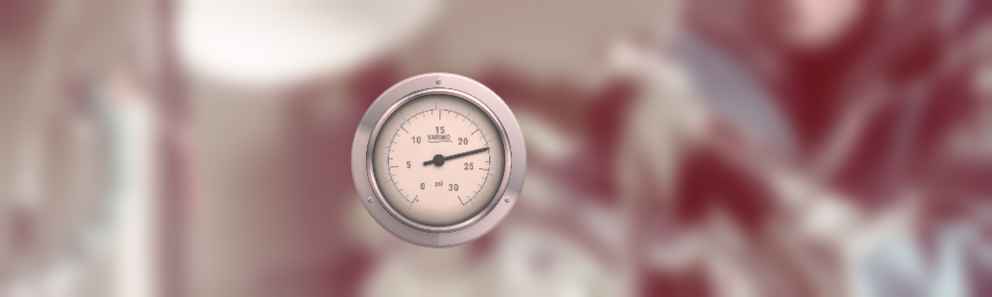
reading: psi 22.5
